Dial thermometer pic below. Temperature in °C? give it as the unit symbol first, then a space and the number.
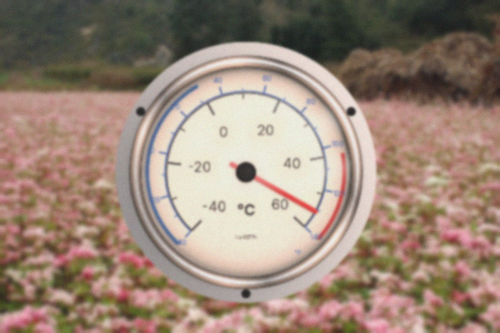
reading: °C 55
